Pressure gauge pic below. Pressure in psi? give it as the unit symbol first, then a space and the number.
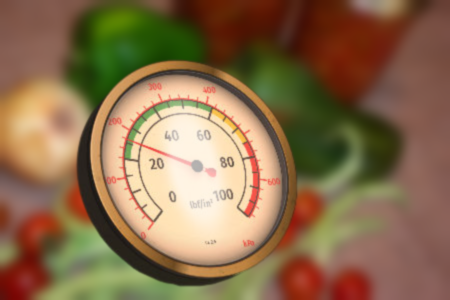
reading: psi 25
